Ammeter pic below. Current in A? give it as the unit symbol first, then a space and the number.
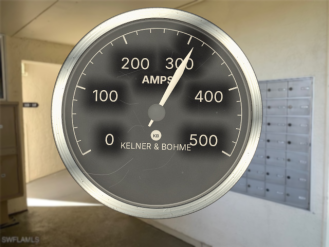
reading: A 310
